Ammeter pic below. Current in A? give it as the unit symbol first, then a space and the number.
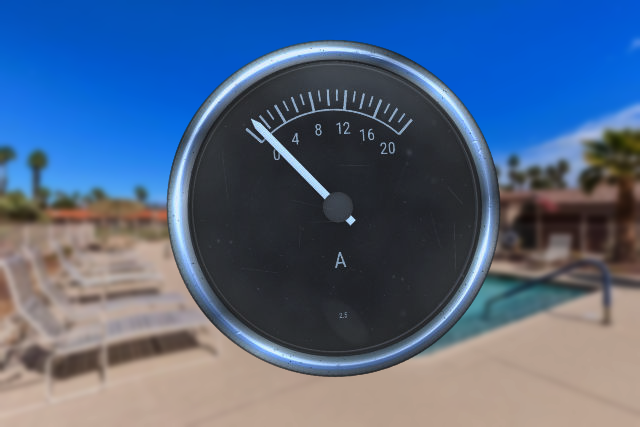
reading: A 1
